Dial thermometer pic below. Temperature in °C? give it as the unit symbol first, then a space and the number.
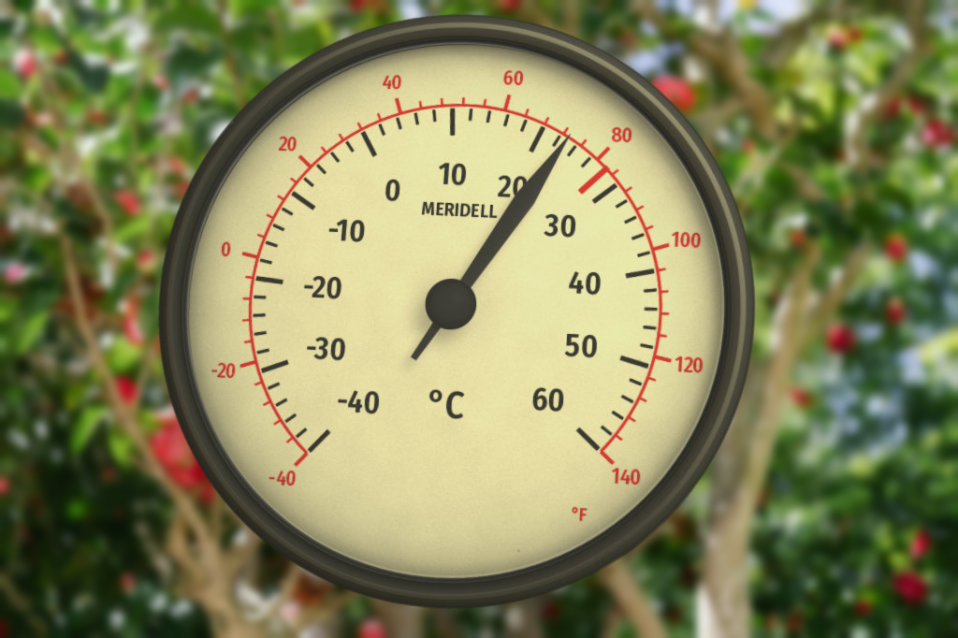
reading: °C 23
